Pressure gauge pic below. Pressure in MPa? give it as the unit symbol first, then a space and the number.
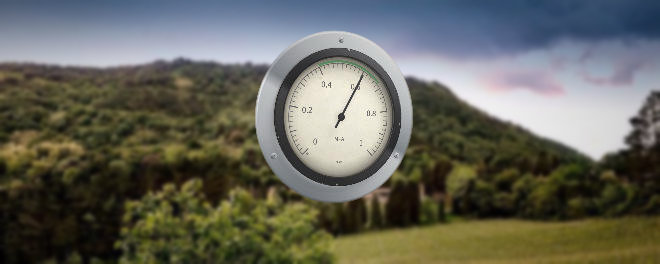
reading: MPa 0.6
